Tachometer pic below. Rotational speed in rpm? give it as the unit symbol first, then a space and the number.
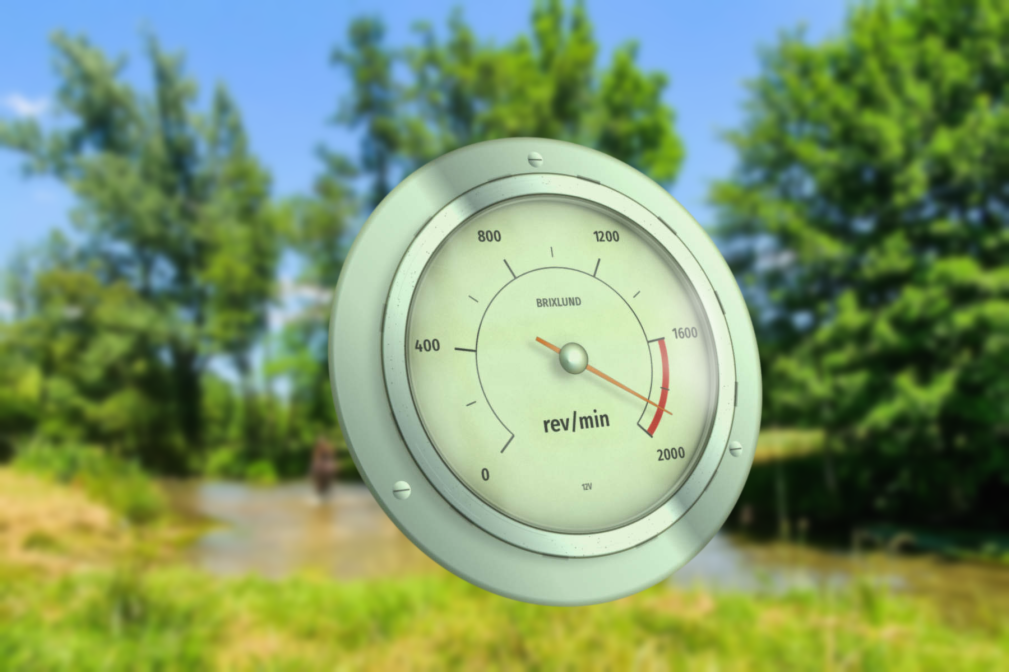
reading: rpm 1900
